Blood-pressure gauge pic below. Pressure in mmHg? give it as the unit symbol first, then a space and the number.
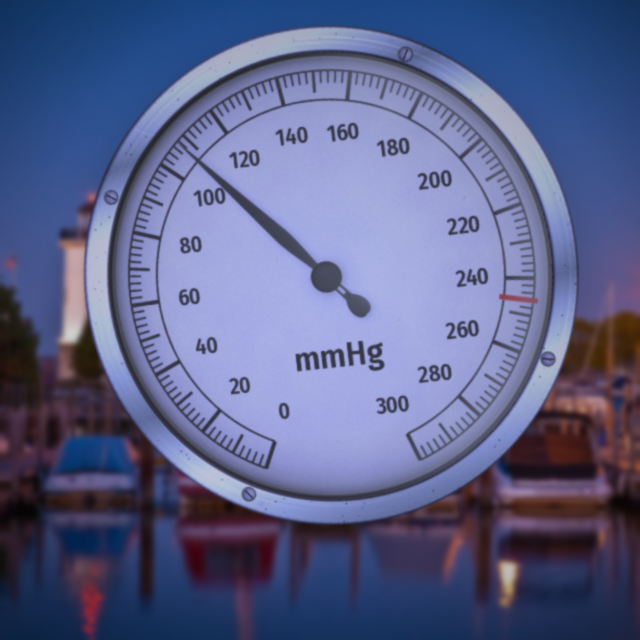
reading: mmHg 108
